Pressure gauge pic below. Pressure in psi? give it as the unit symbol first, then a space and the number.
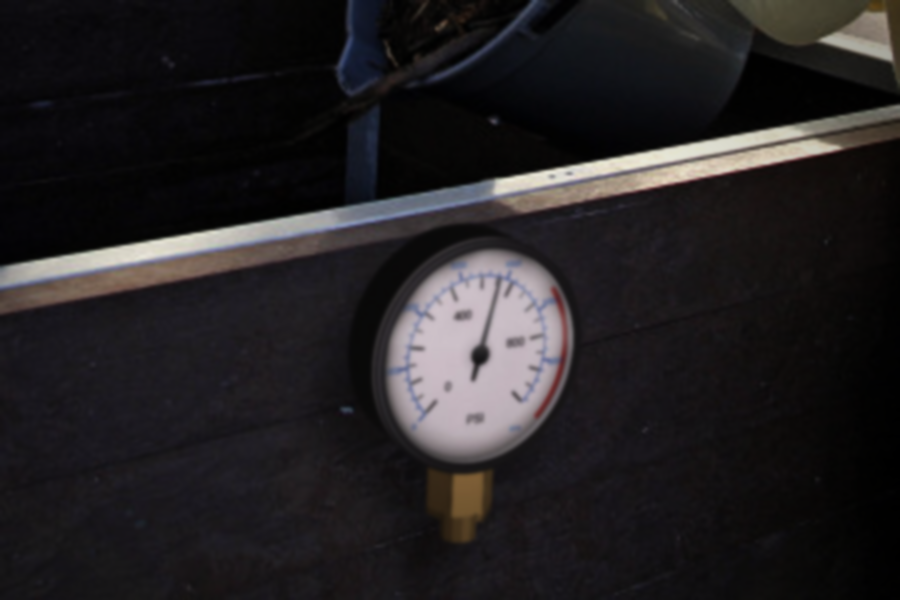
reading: psi 550
